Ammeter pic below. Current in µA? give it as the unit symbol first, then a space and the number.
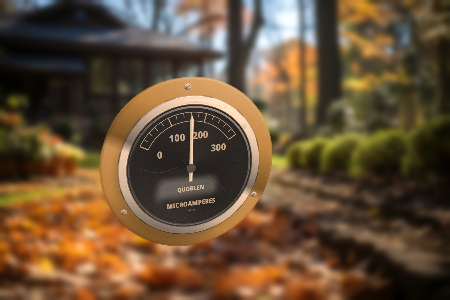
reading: µA 160
